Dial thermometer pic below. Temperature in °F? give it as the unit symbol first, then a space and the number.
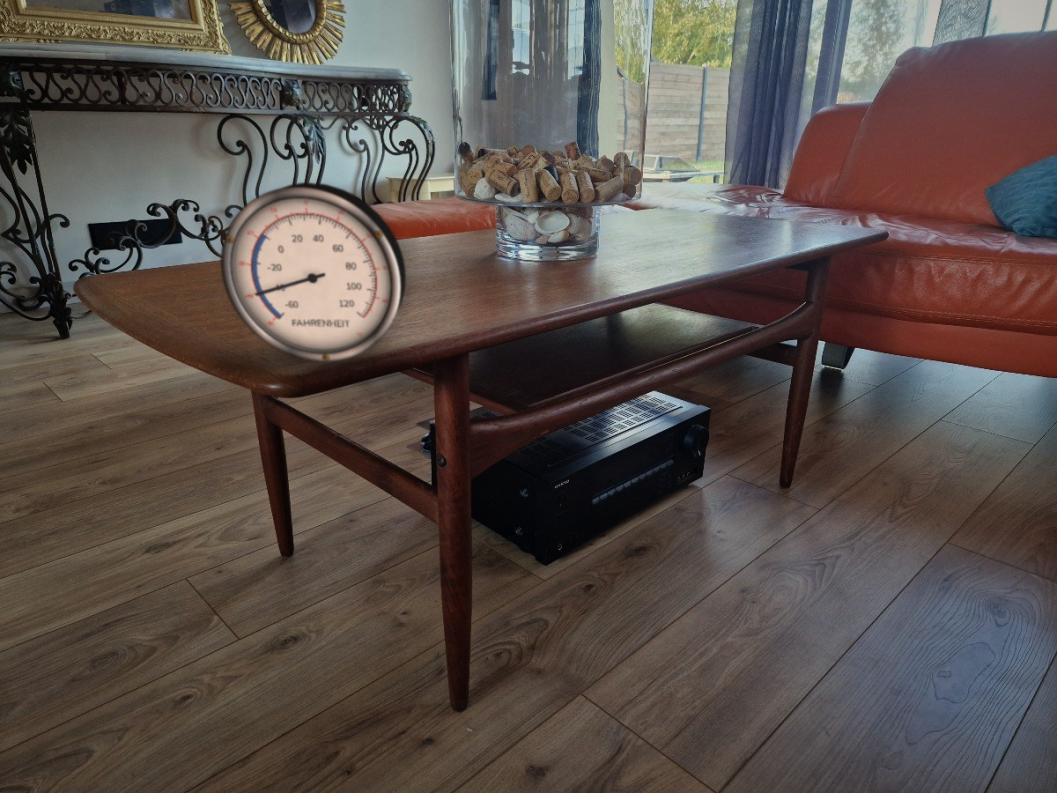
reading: °F -40
